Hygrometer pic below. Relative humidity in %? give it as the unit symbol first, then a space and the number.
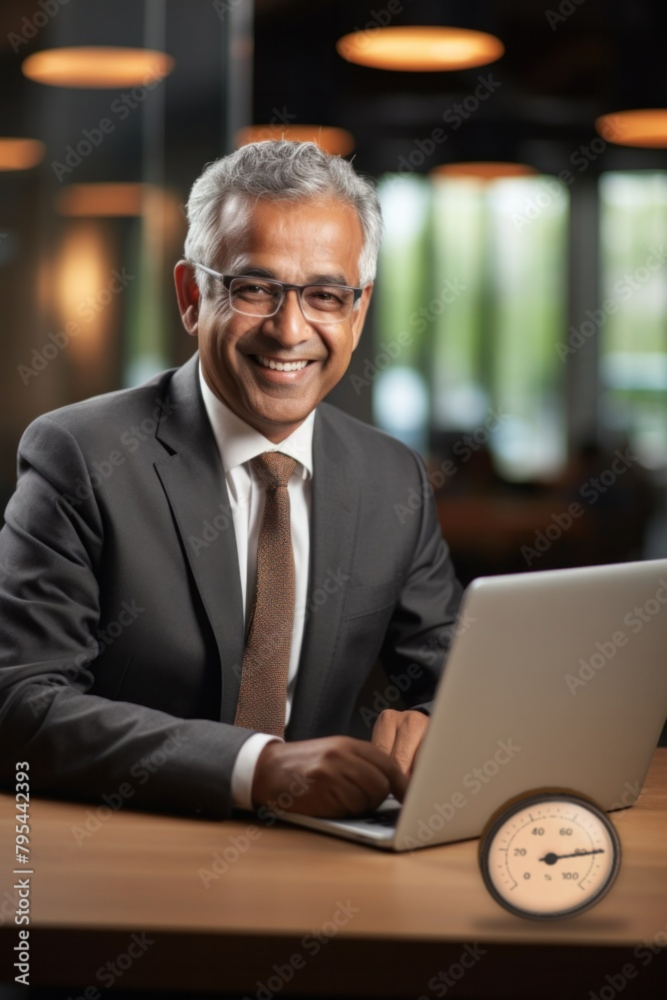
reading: % 80
